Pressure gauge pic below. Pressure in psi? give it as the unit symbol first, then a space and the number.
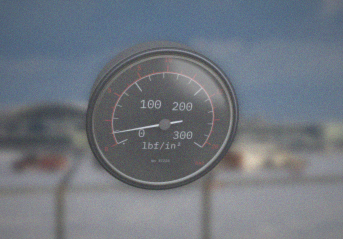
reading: psi 20
